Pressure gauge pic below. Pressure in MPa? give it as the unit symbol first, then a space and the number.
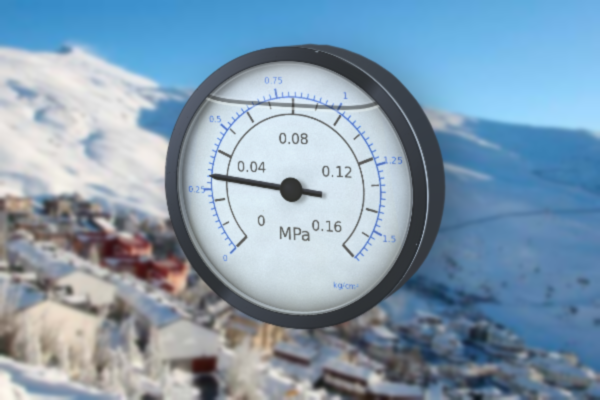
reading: MPa 0.03
